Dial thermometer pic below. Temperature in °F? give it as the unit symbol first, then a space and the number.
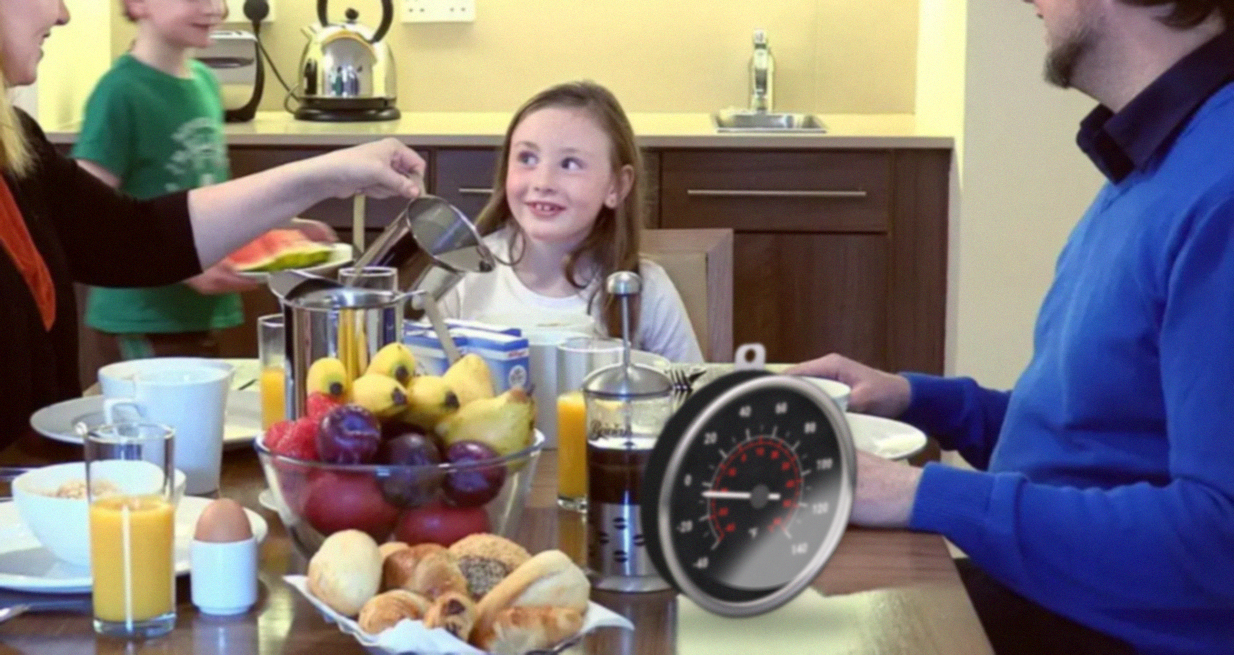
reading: °F -5
